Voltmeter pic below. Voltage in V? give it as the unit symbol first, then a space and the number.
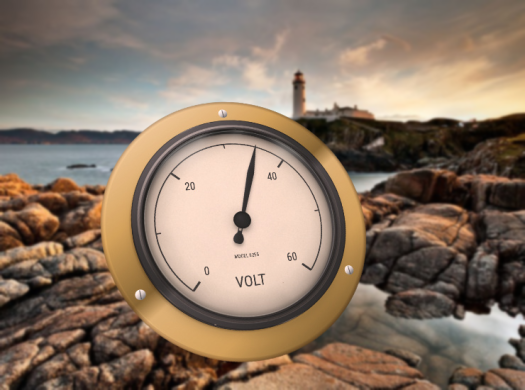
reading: V 35
